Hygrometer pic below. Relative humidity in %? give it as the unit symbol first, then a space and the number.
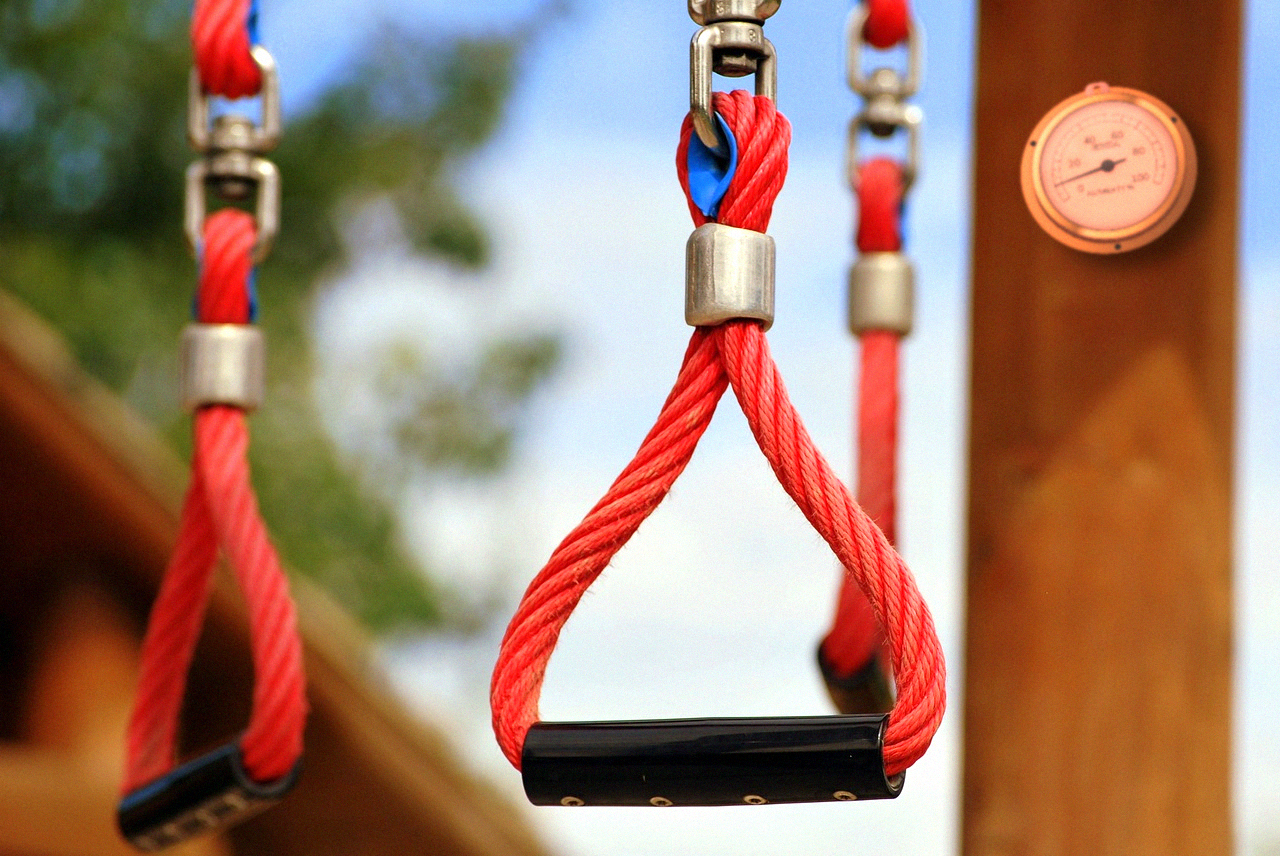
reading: % 8
